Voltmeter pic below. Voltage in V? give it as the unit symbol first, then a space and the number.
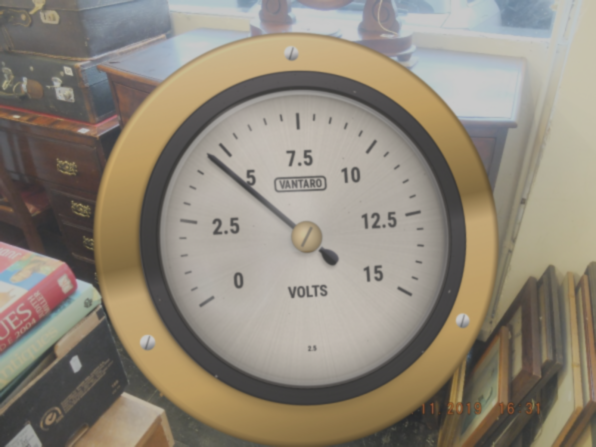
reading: V 4.5
